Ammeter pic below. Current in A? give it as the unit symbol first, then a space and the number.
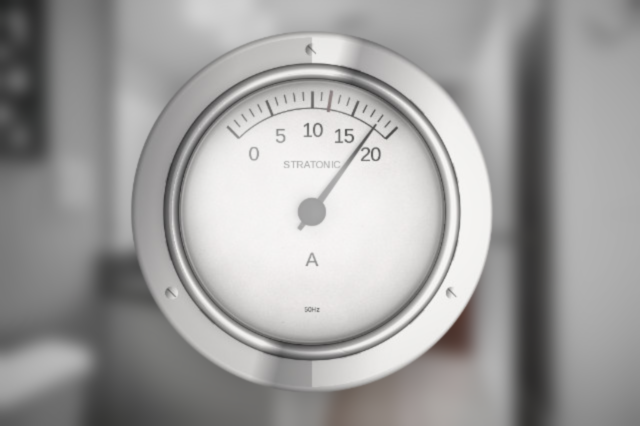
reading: A 18
